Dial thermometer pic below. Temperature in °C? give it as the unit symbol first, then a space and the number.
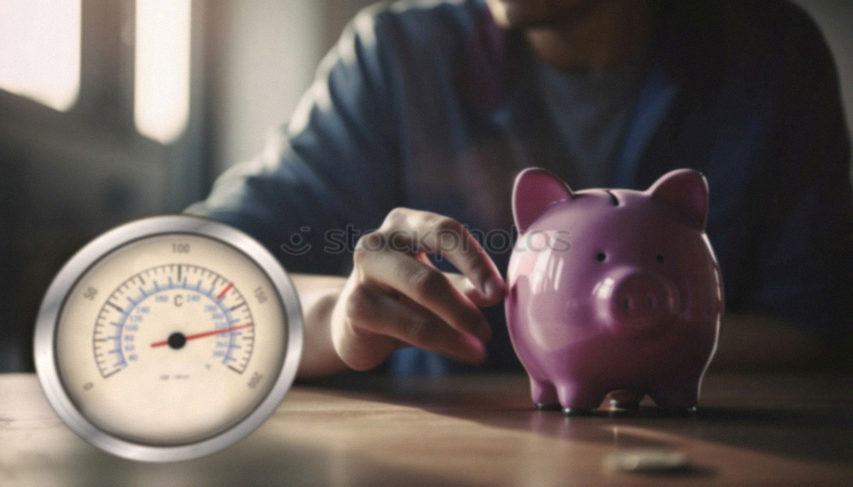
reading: °C 165
